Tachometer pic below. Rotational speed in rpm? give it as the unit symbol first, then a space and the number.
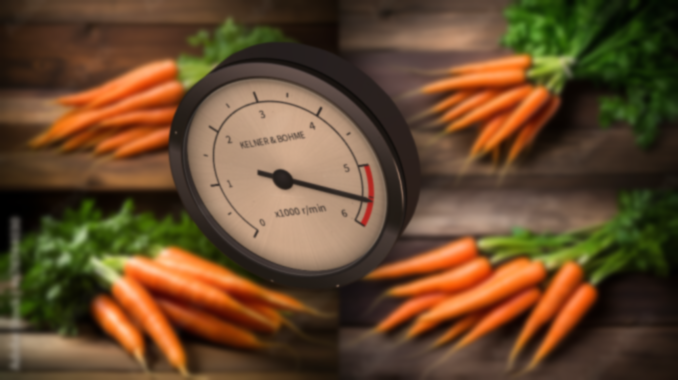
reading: rpm 5500
